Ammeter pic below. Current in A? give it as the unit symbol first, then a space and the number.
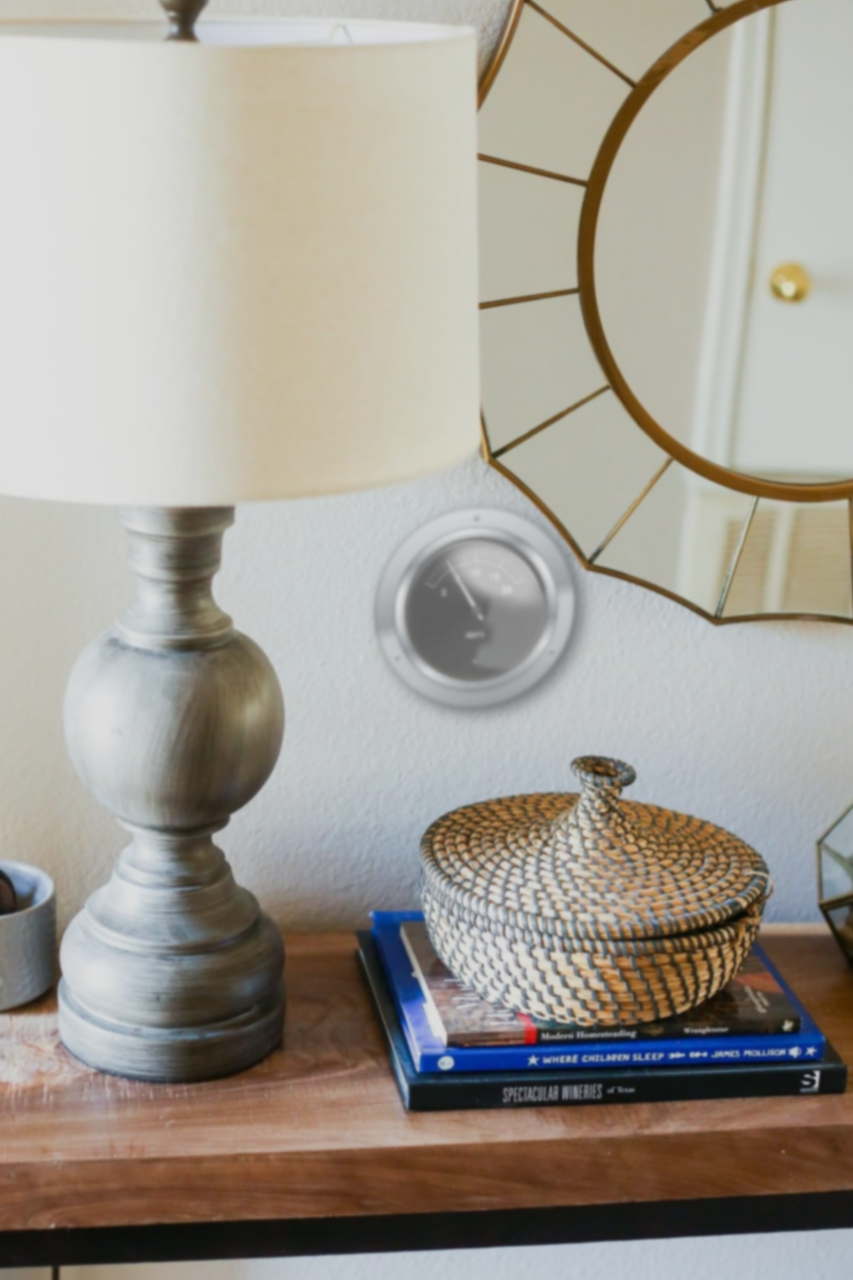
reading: A 5
